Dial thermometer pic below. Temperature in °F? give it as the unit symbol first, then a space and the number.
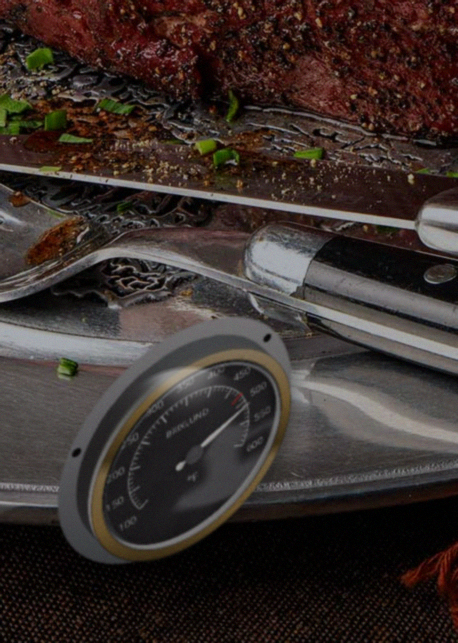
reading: °F 500
